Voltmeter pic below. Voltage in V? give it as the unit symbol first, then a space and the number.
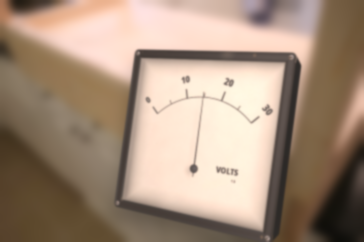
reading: V 15
